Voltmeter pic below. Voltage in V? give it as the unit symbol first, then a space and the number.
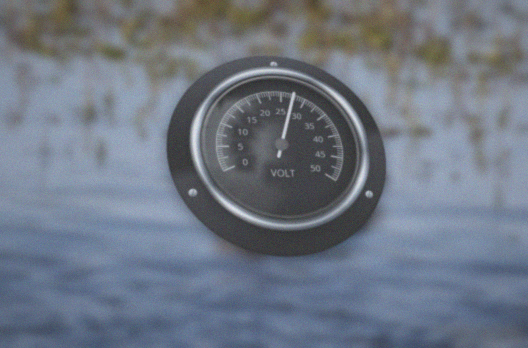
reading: V 27.5
